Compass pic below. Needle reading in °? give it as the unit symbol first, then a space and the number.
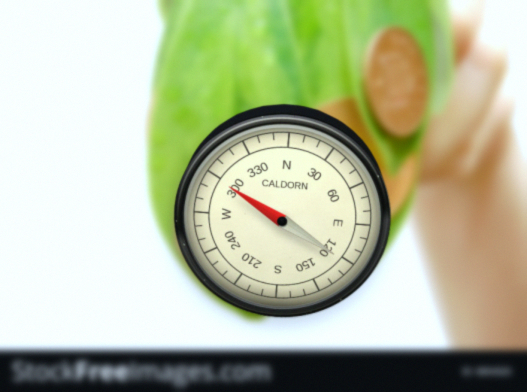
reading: ° 300
